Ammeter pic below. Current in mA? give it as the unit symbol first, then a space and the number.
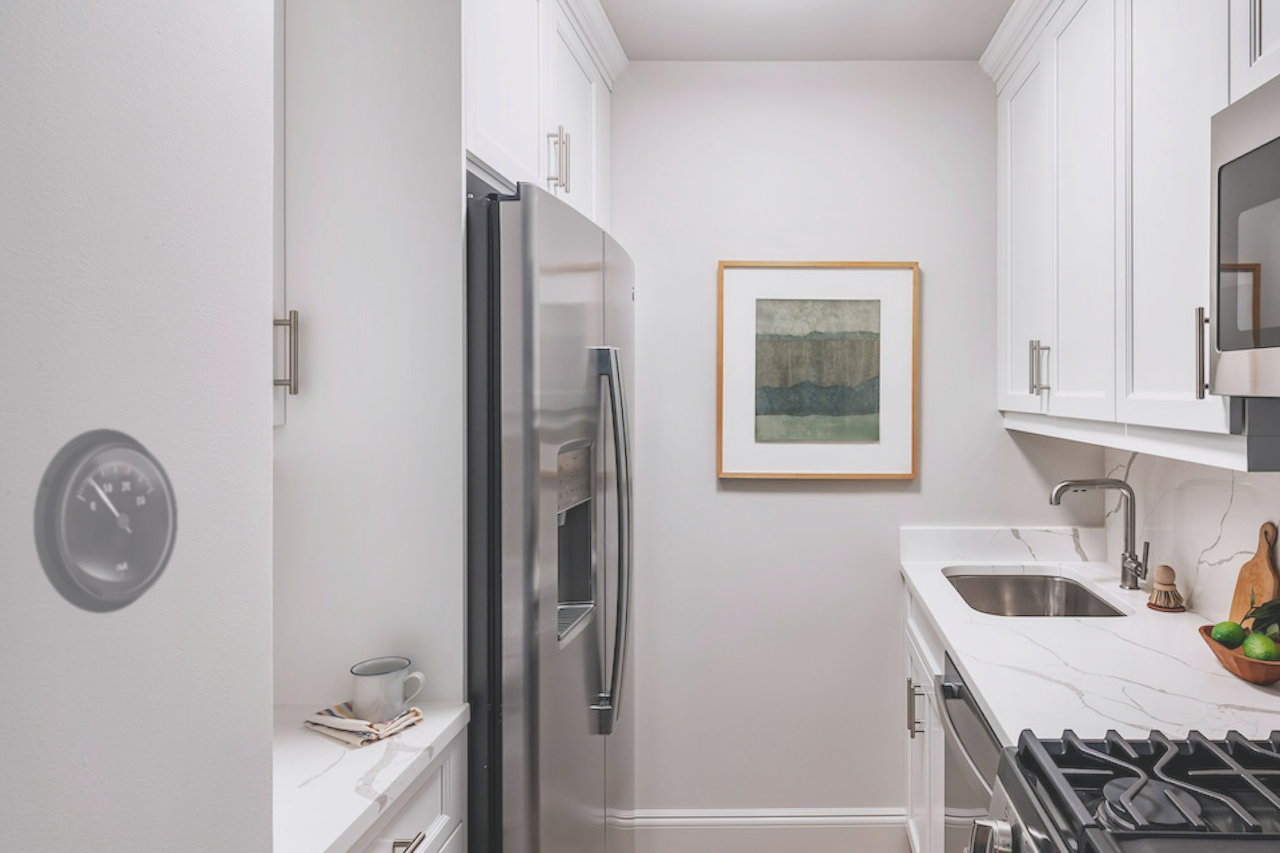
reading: mA 5
